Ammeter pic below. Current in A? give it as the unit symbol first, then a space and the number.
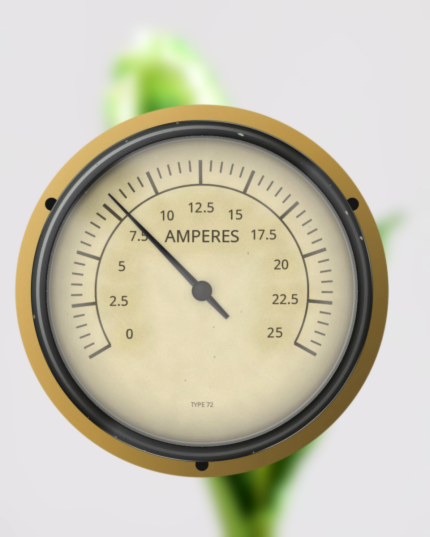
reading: A 8
